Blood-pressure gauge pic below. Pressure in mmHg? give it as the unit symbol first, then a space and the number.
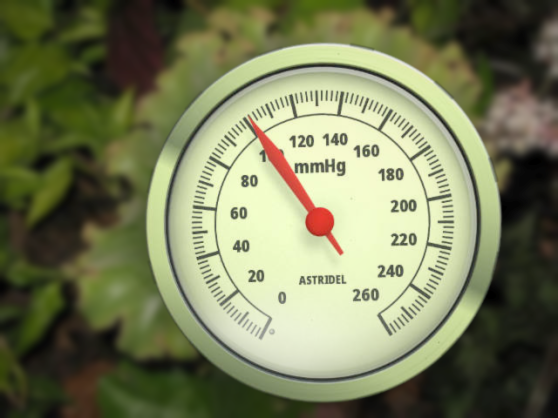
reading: mmHg 102
